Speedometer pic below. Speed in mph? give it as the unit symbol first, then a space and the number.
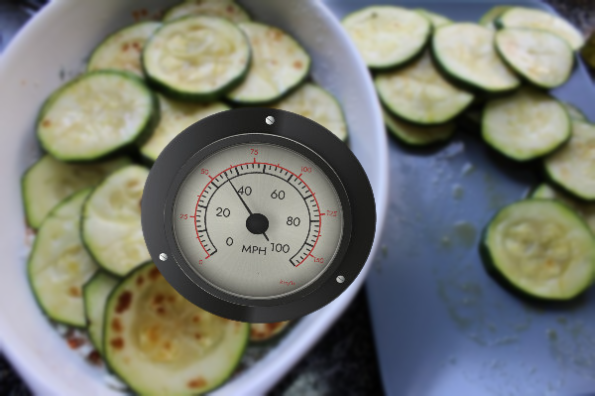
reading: mph 36
